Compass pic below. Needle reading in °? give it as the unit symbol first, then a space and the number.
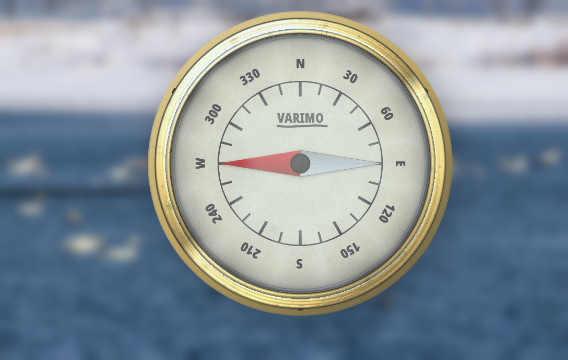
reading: ° 270
